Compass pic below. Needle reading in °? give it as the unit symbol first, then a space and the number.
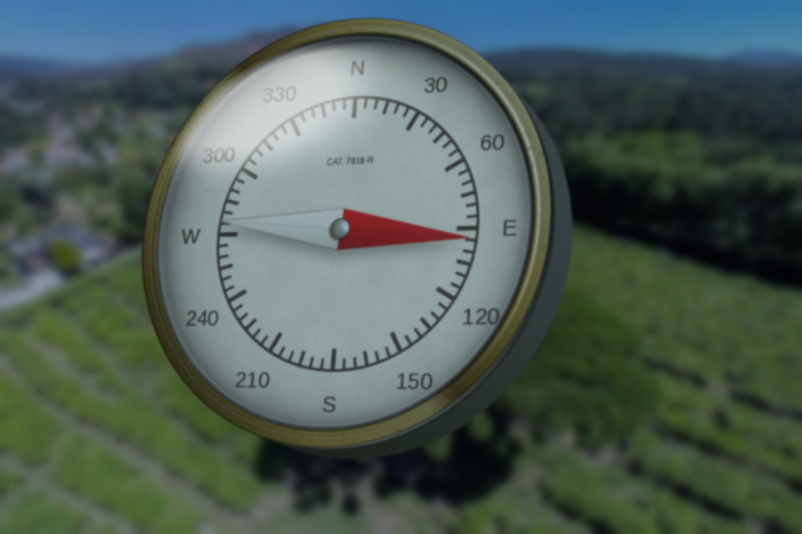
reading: ° 95
